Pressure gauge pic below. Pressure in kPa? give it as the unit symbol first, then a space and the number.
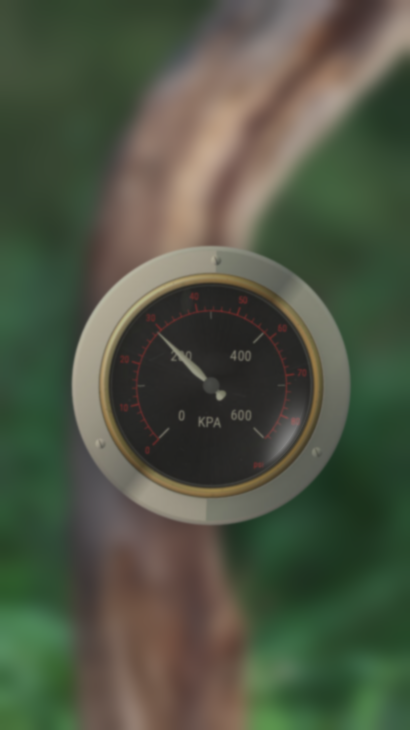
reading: kPa 200
